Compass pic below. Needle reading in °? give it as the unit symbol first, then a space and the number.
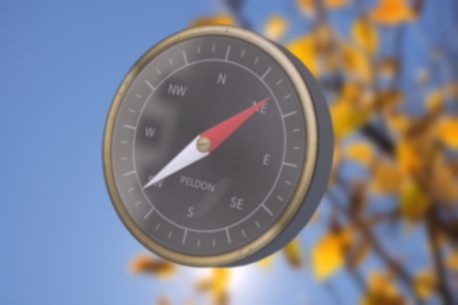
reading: ° 45
